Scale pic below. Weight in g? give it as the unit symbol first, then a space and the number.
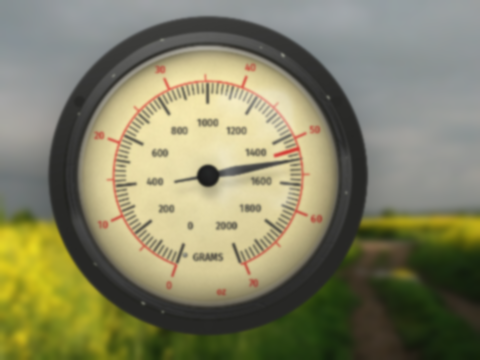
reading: g 1500
